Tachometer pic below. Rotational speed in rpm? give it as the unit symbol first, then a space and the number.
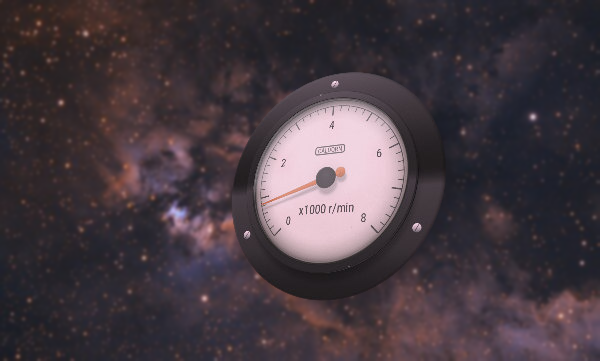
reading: rpm 800
